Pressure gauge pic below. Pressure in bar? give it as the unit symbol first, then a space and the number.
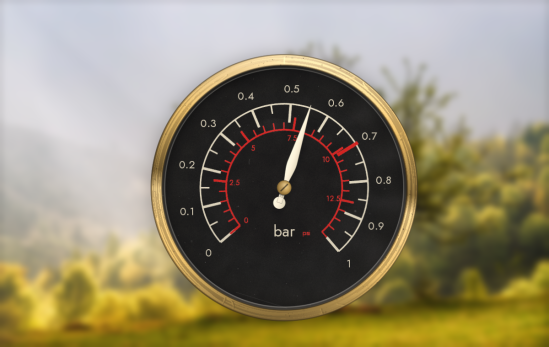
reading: bar 0.55
